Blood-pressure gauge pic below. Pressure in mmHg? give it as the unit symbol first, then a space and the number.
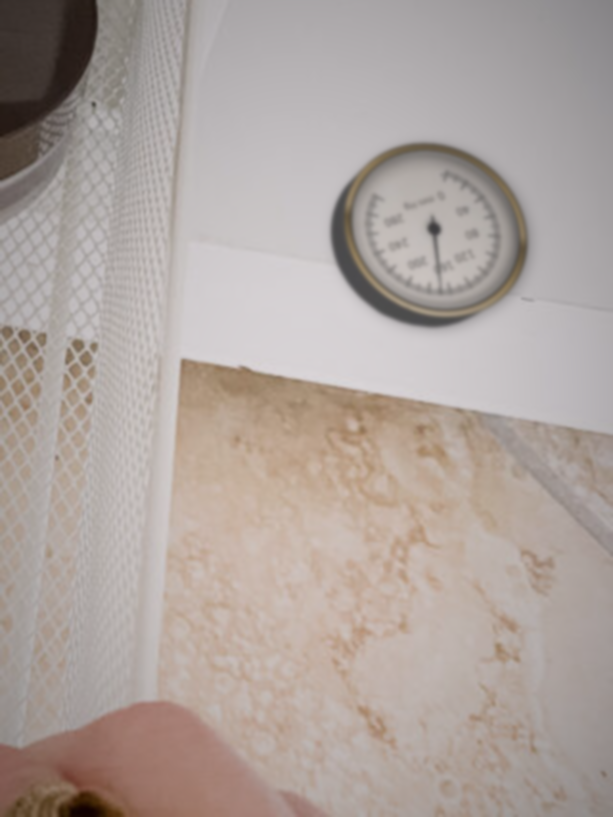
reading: mmHg 170
